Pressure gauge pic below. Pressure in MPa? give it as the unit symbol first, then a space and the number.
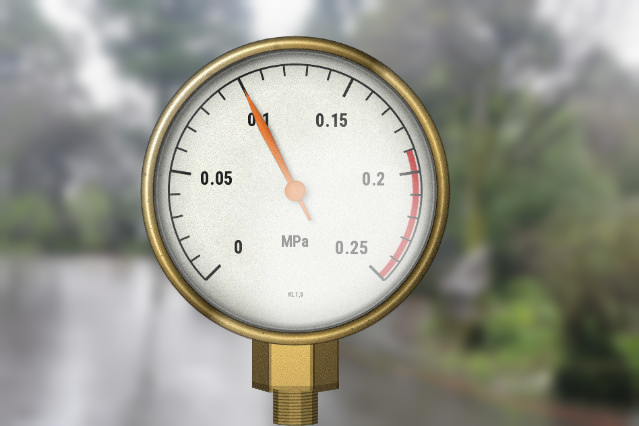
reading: MPa 0.1
